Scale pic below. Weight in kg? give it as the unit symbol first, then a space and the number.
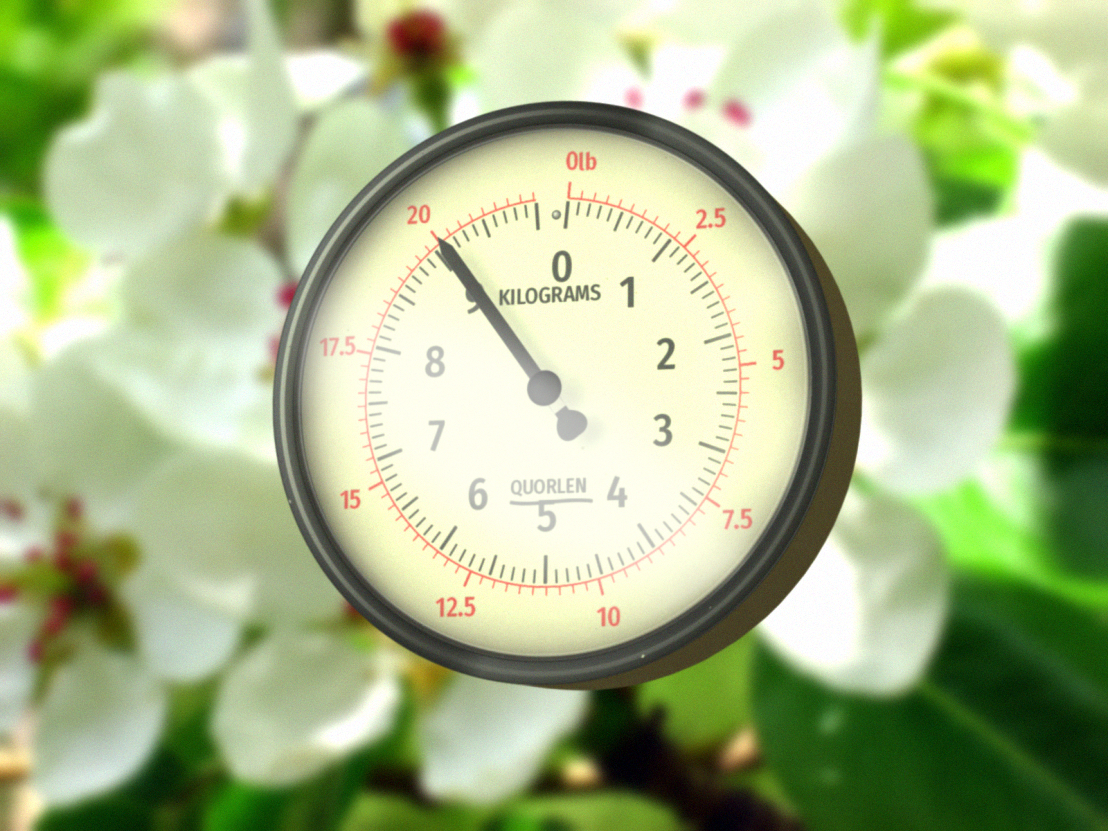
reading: kg 9.1
